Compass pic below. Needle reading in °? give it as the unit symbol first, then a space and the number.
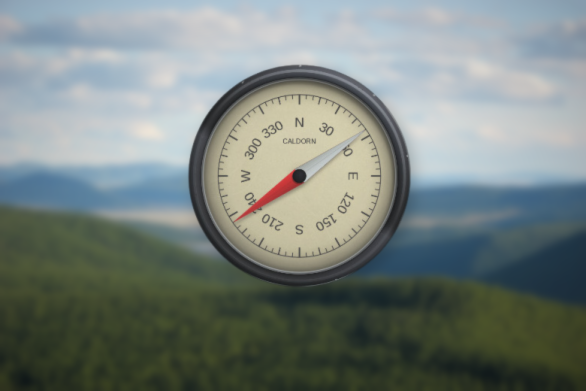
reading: ° 235
